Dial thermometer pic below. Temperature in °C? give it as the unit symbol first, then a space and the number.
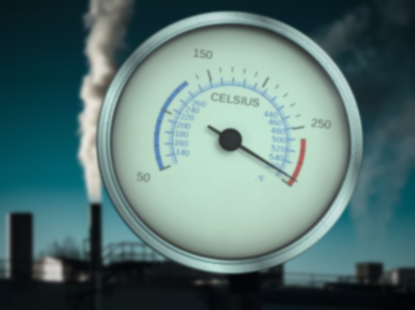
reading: °C 295
